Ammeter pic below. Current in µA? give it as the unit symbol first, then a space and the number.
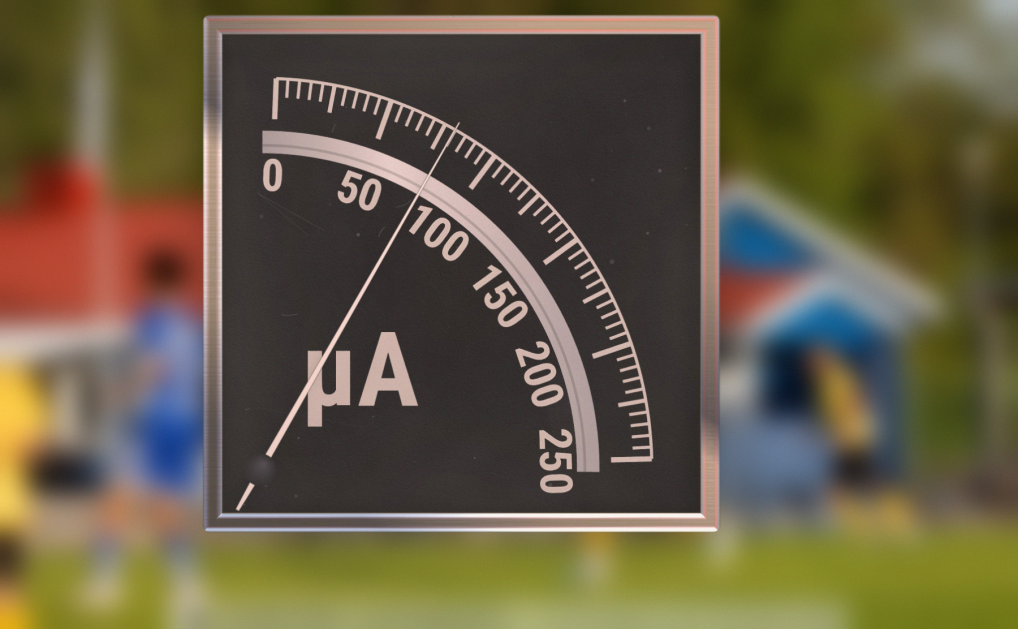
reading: µA 80
